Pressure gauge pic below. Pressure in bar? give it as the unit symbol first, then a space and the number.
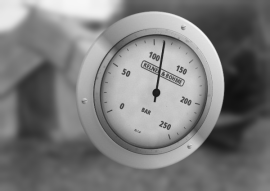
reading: bar 110
